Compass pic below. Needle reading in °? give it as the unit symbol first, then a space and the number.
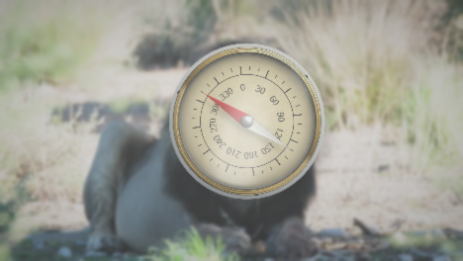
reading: ° 310
